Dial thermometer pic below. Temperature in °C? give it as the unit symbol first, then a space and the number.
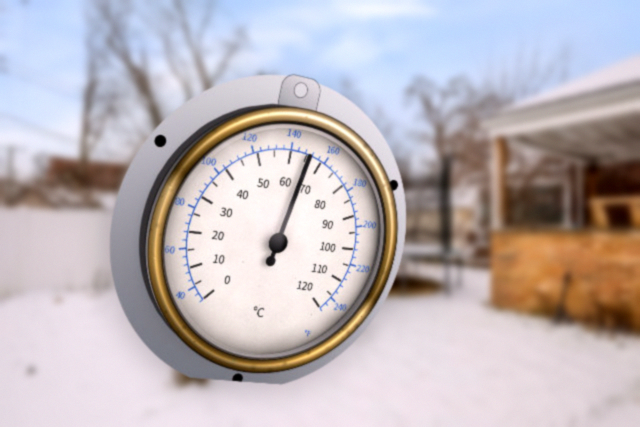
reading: °C 65
